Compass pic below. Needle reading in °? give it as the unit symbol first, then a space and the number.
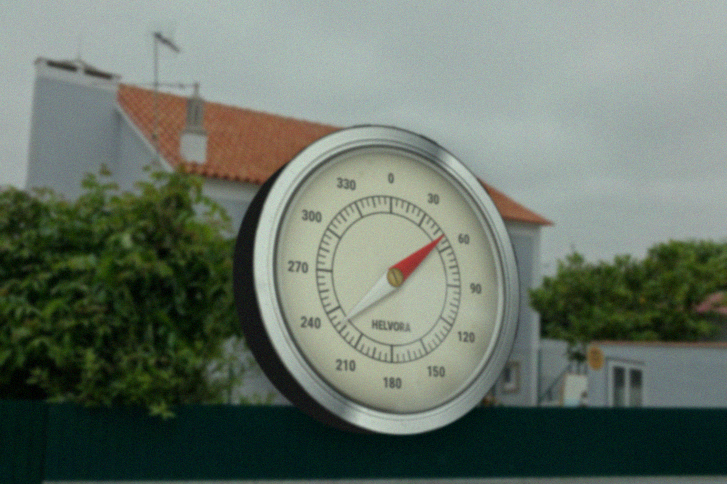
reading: ° 50
